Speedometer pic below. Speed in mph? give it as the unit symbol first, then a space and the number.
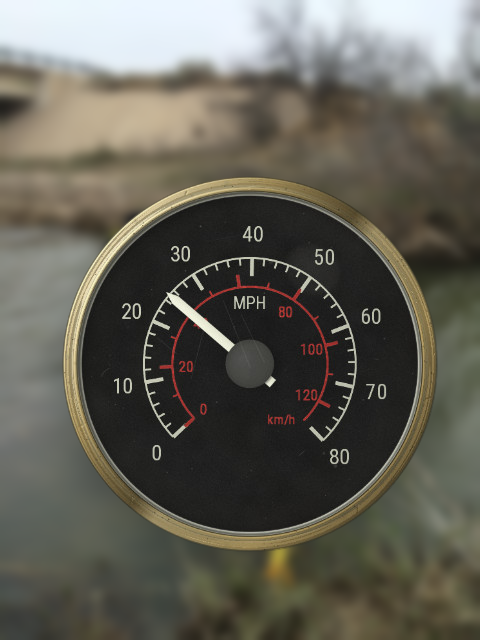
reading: mph 25
